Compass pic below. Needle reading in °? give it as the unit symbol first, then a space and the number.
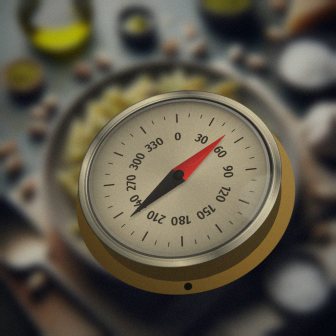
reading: ° 50
